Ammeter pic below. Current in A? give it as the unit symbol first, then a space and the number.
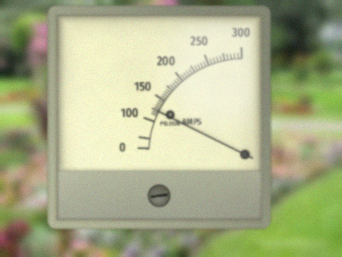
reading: A 125
